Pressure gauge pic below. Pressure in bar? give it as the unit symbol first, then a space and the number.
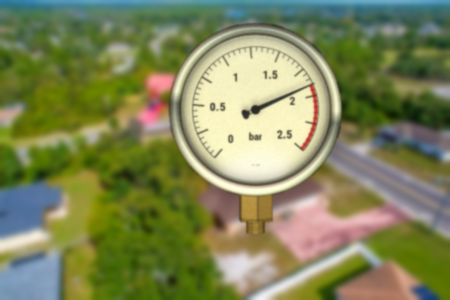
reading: bar 1.9
